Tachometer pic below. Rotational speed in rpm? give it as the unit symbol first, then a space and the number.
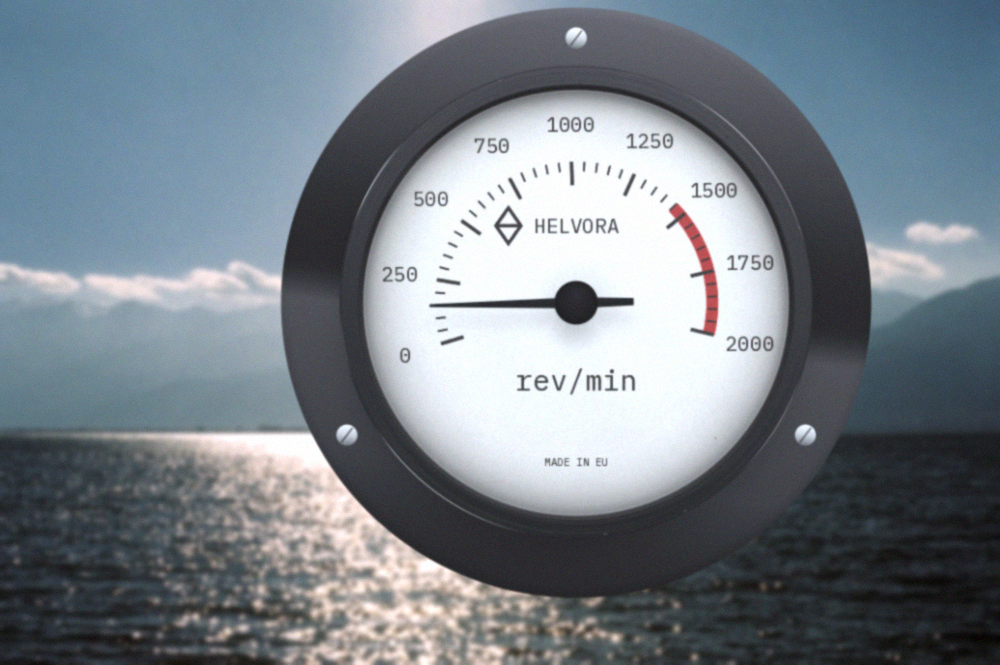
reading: rpm 150
